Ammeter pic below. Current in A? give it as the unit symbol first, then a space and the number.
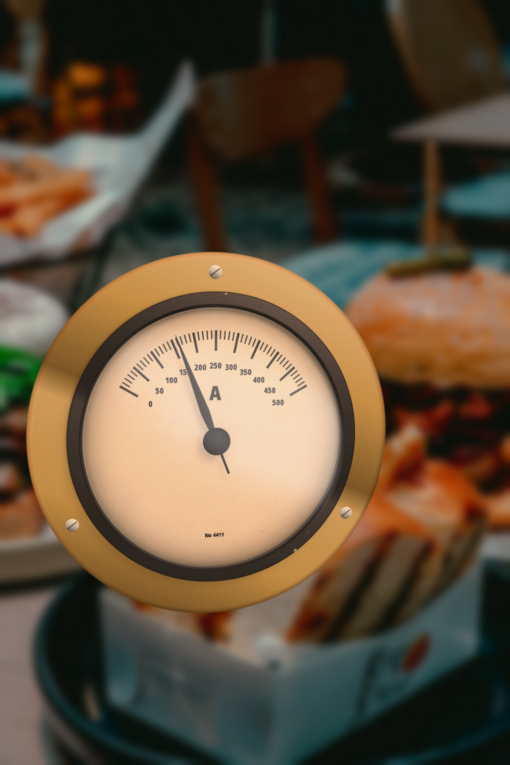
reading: A 160
